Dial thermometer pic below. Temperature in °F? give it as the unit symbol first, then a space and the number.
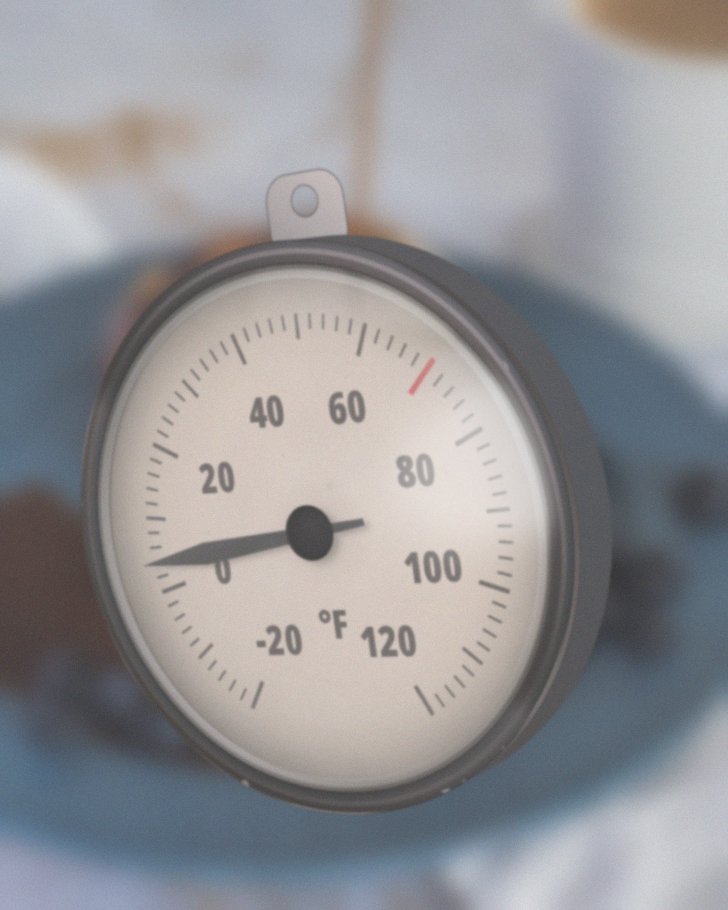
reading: °F 4
